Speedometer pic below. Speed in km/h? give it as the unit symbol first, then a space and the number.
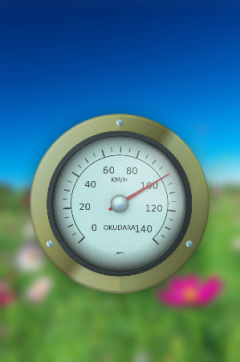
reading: km/h 100
